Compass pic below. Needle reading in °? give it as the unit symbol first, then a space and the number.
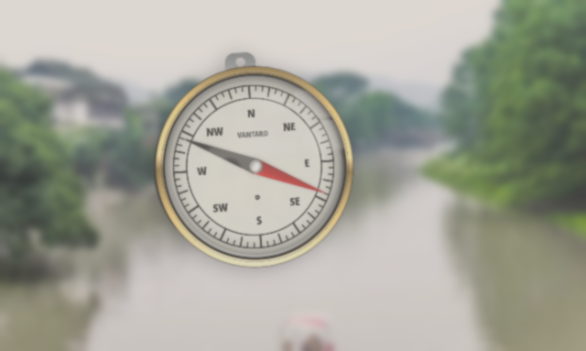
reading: ° 115
